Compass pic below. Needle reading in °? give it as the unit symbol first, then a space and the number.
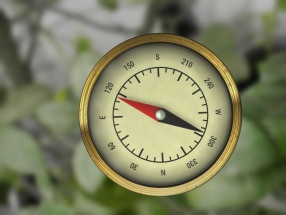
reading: ° 115
